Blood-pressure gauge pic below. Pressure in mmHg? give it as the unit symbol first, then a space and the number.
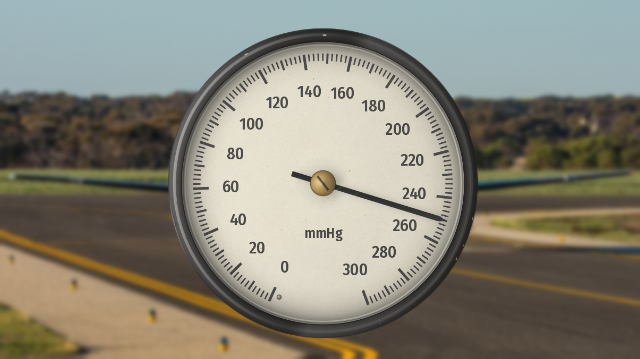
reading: mmHg 250
